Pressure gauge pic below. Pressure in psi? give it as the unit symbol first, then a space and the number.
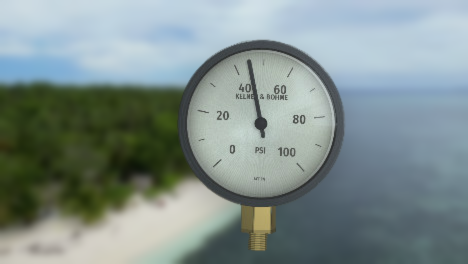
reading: psi 45
